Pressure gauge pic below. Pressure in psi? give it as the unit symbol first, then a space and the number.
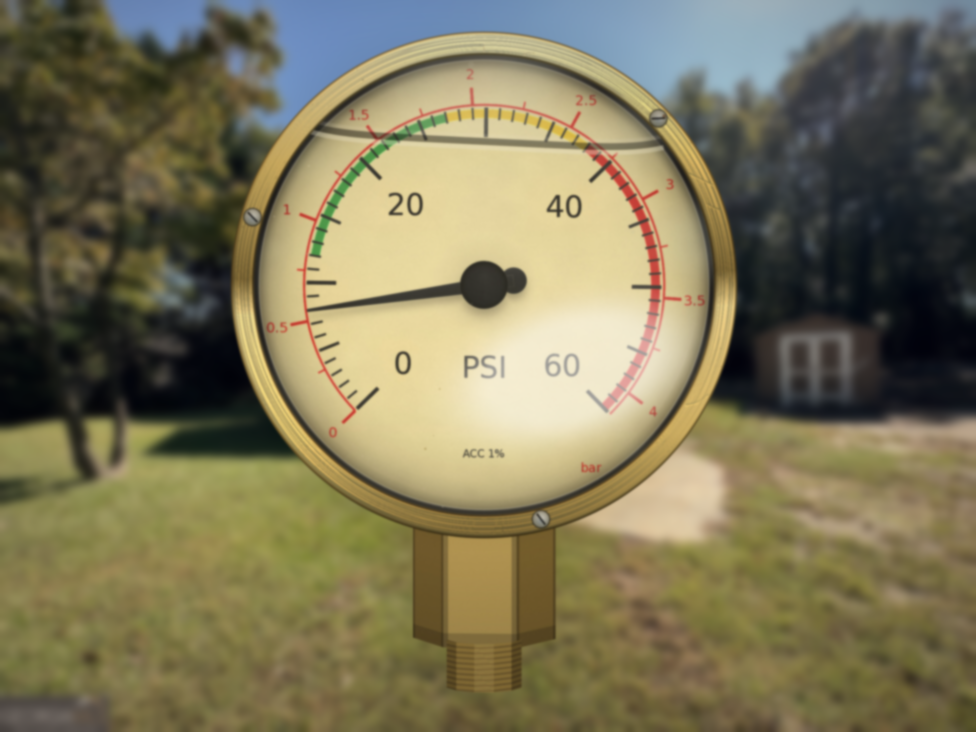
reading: psi 8
